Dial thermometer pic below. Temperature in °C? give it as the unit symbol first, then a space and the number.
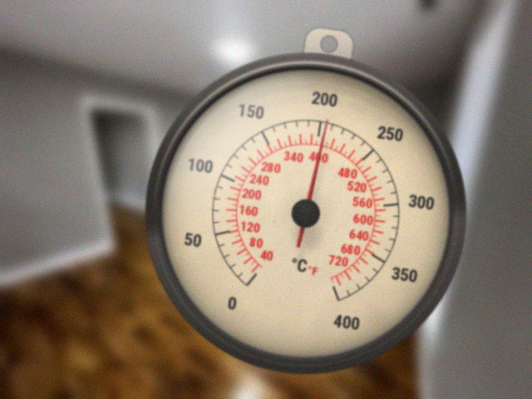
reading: °C 205
